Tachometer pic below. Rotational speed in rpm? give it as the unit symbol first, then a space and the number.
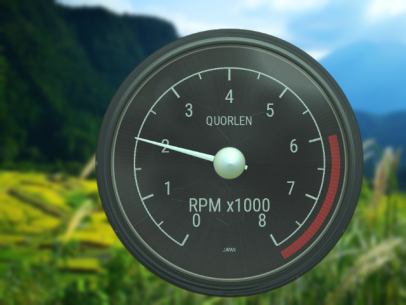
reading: rpm 2000
